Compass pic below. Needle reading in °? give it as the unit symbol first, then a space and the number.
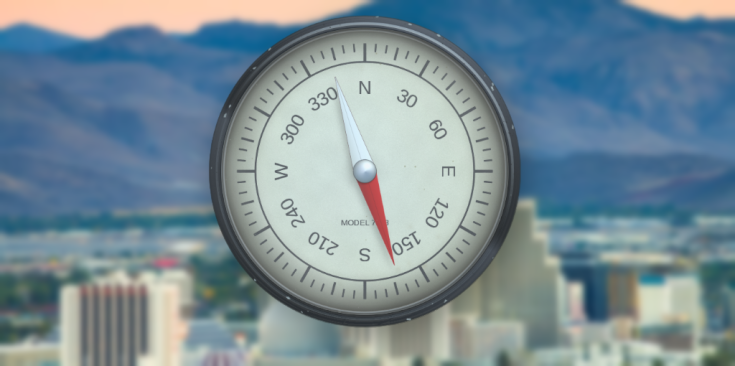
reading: ° 162.5
